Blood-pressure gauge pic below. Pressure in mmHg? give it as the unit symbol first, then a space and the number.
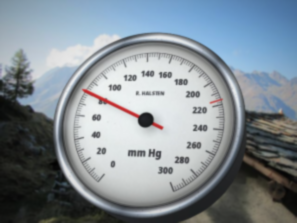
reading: mmHg 80
